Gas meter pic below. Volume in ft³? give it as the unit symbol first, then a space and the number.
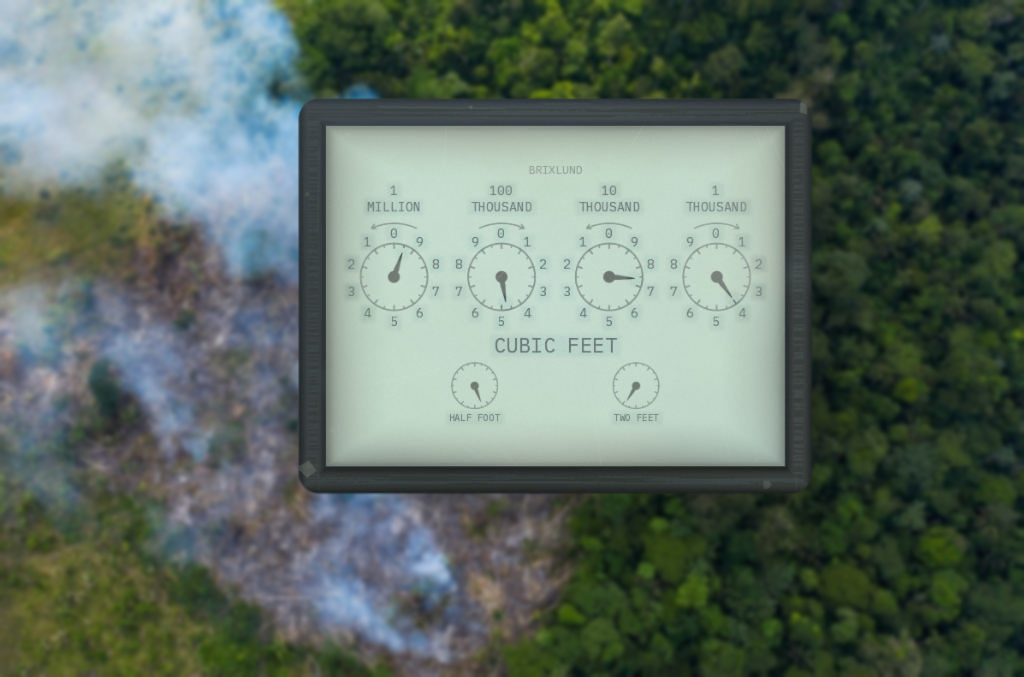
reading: ft³ 947400
